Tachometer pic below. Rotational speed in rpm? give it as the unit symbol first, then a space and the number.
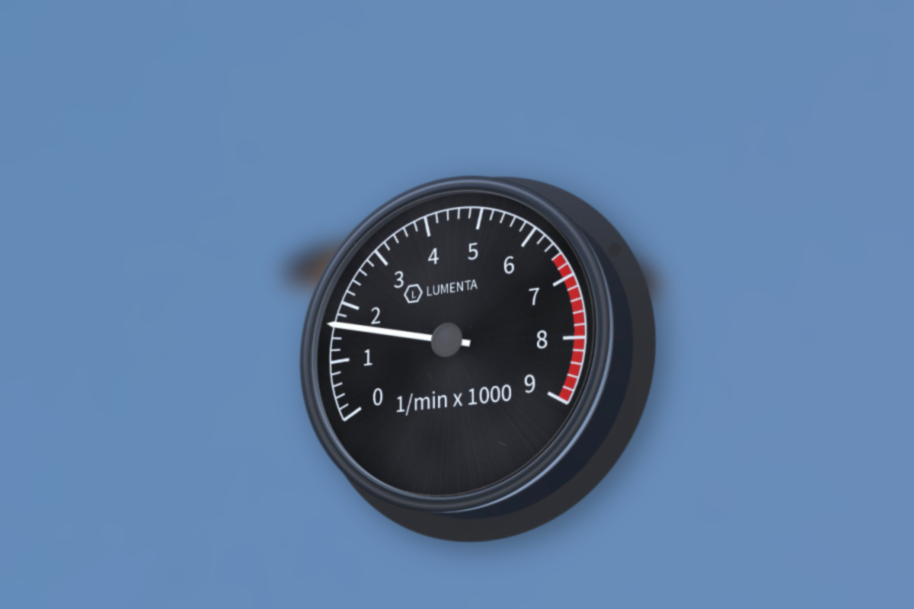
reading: rpm 1600
